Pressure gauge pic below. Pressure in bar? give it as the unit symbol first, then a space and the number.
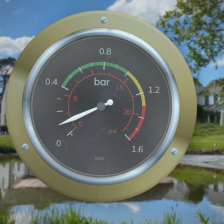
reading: bar 0.1
